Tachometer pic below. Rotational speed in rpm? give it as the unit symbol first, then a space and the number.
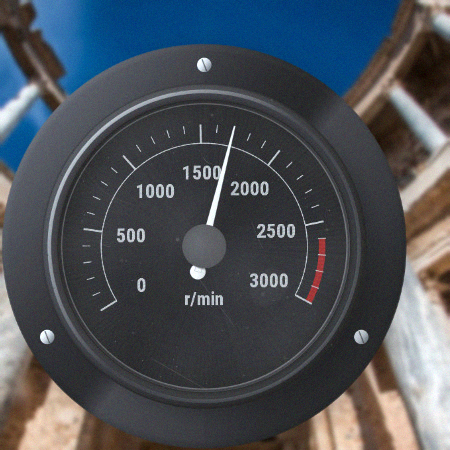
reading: rpm 1700
